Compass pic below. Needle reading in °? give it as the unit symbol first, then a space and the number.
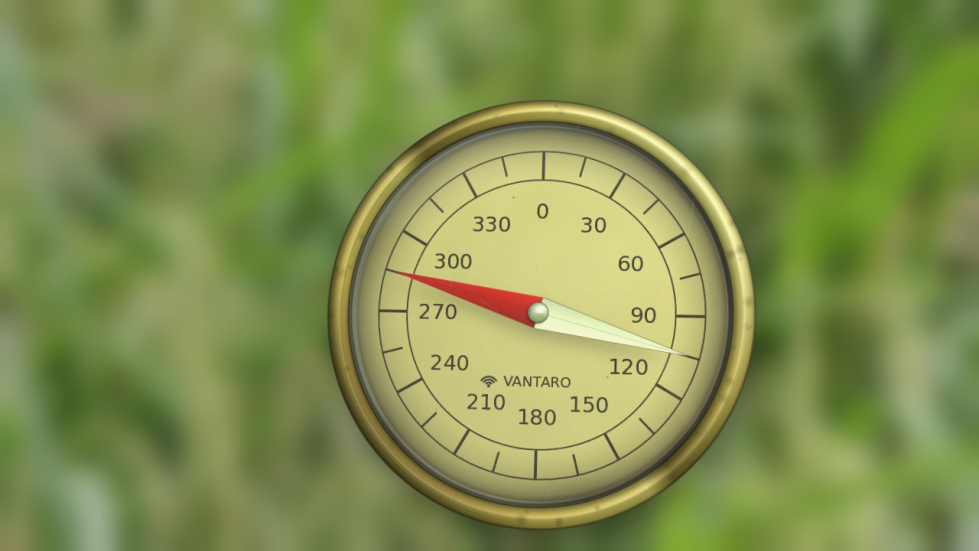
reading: ° 285
